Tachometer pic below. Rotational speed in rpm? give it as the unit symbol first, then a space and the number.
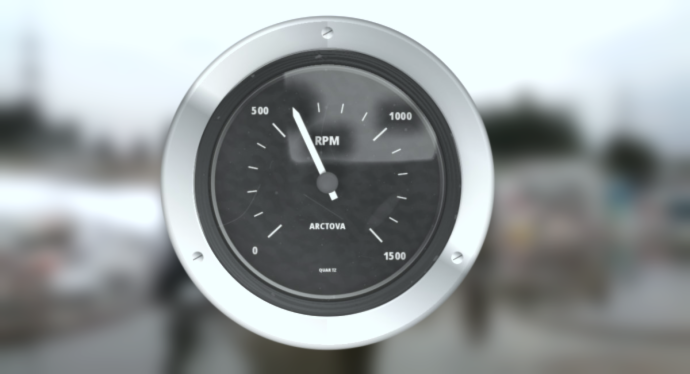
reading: rpm 600
